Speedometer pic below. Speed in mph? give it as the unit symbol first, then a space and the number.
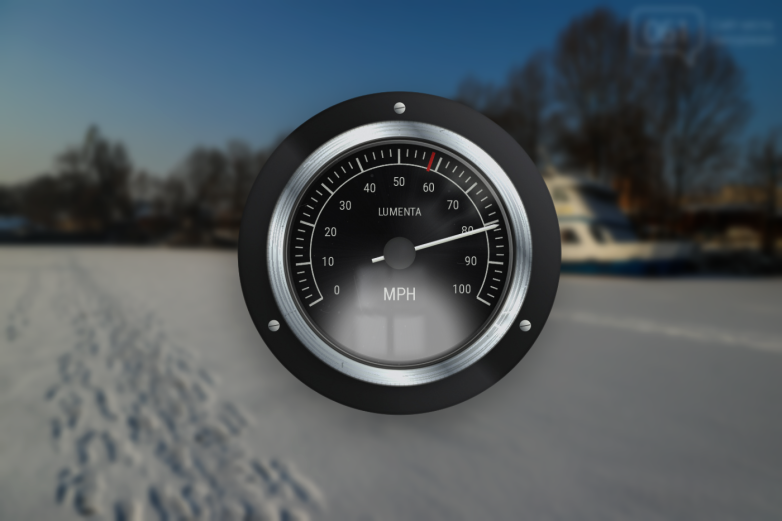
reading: mph 81
